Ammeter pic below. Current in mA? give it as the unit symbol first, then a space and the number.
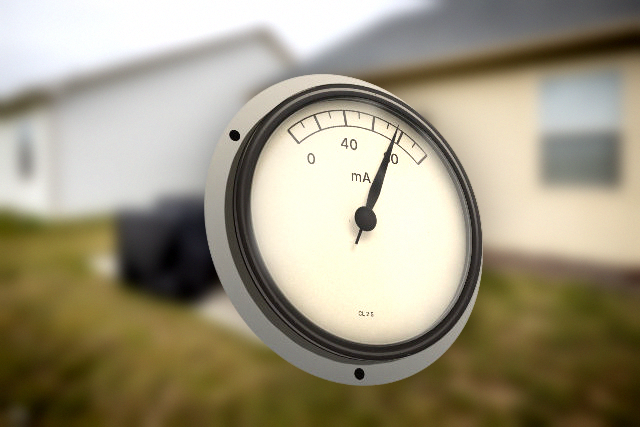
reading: mA 75
